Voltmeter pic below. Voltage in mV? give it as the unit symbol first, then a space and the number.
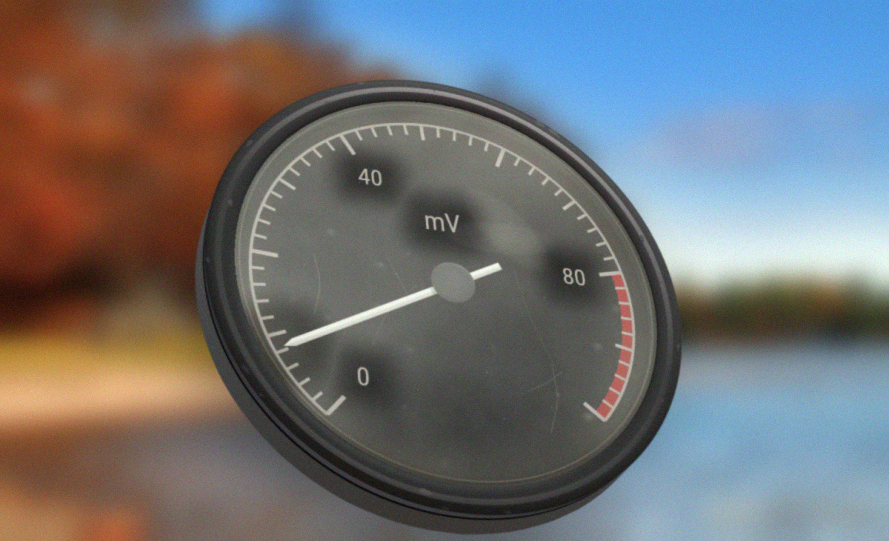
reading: mV 8
